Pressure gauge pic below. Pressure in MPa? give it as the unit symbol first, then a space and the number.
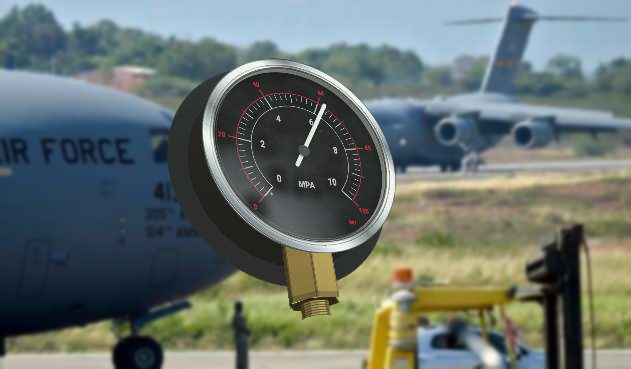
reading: MPa 6.2
